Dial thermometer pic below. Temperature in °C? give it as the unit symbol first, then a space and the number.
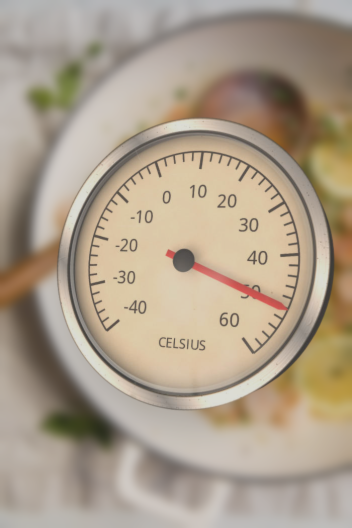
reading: °C 50
